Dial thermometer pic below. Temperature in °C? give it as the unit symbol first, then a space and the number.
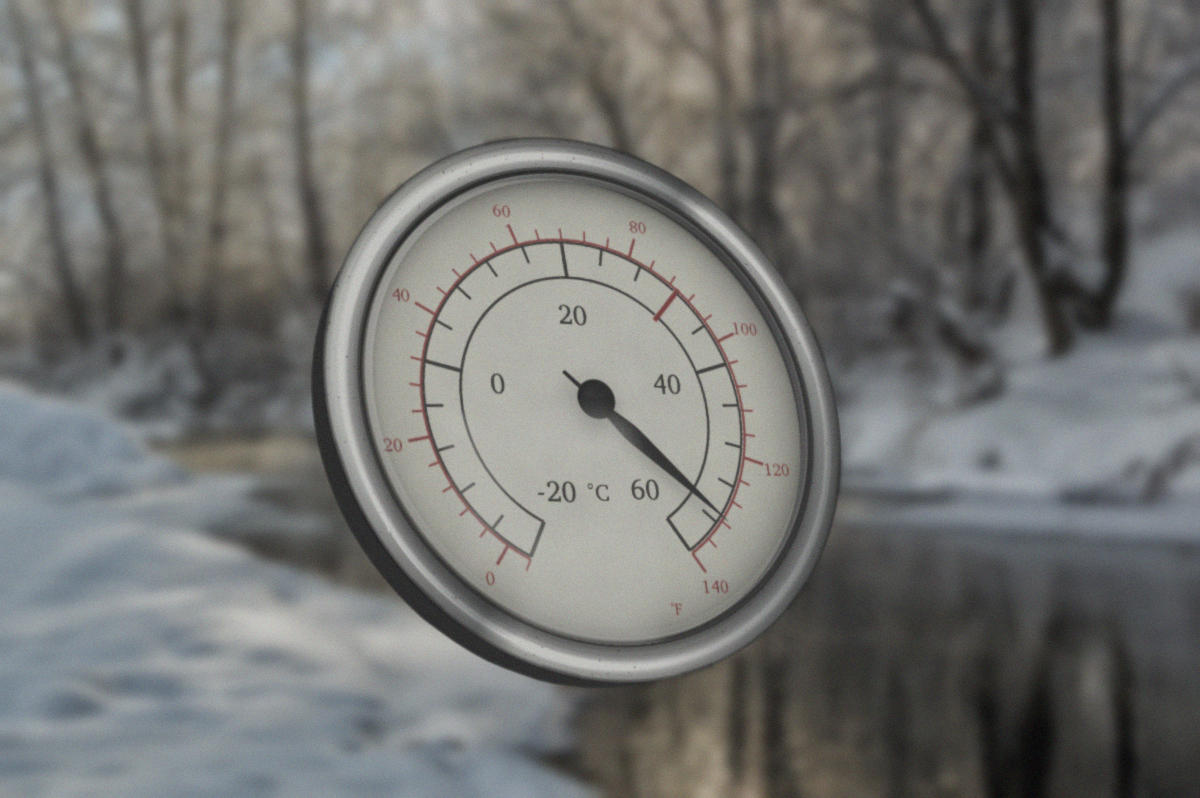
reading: °C 56
